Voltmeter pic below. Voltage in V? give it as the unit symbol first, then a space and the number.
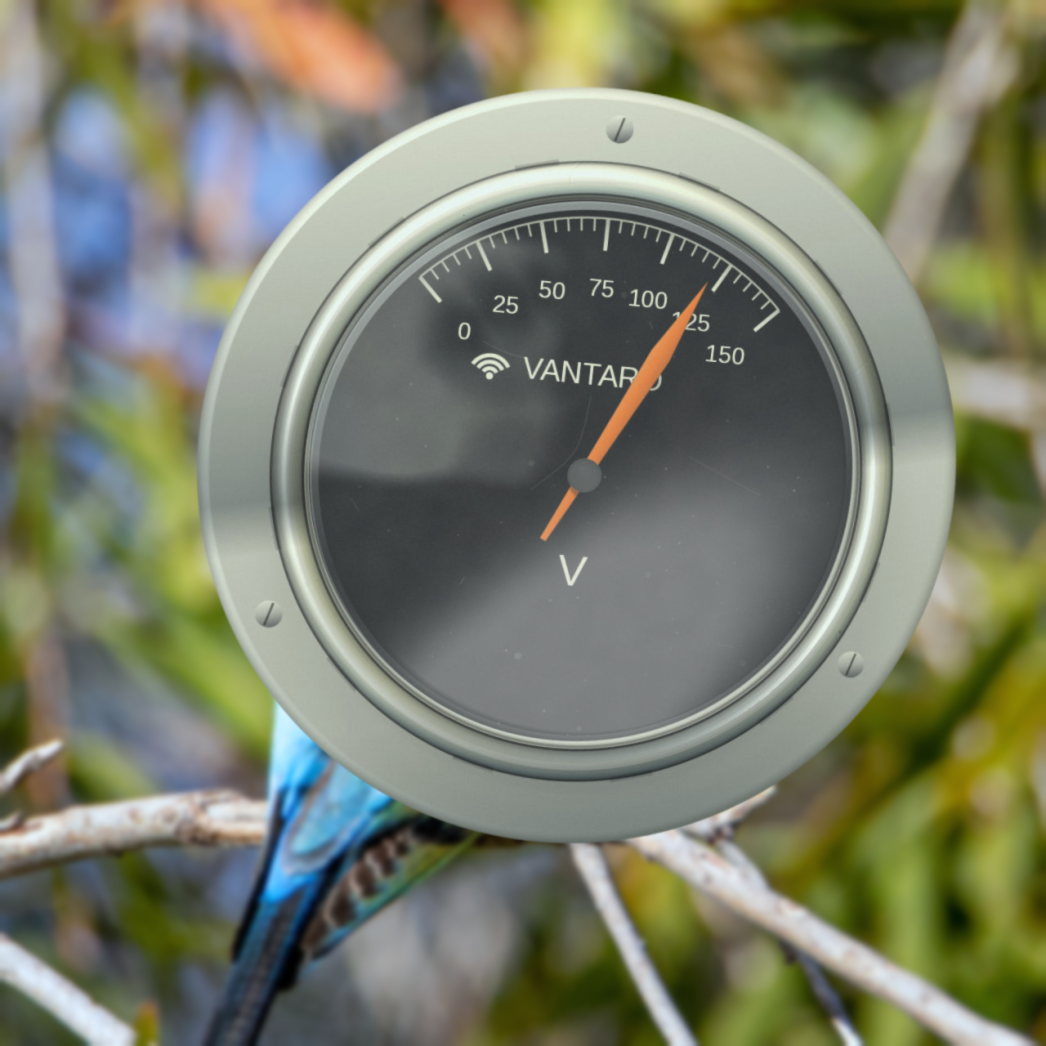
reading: V 120
